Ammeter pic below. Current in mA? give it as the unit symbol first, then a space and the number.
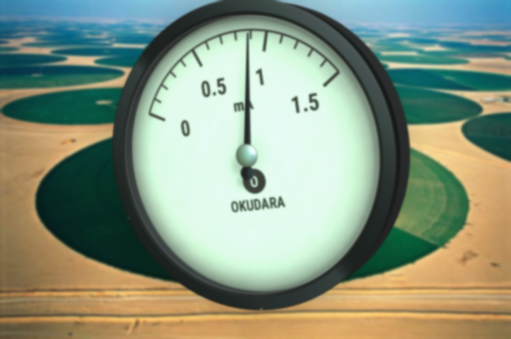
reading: mA 0.9
